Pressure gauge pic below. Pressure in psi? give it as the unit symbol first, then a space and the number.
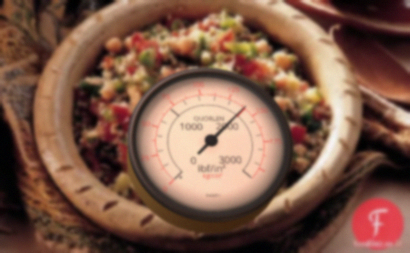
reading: psi 2000
